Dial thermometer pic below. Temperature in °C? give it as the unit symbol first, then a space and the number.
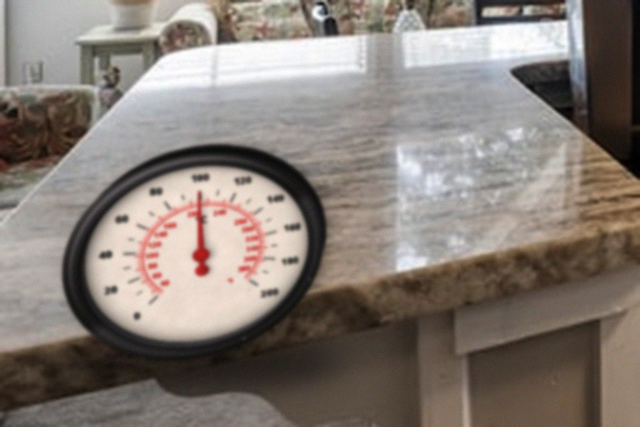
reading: °C 100
